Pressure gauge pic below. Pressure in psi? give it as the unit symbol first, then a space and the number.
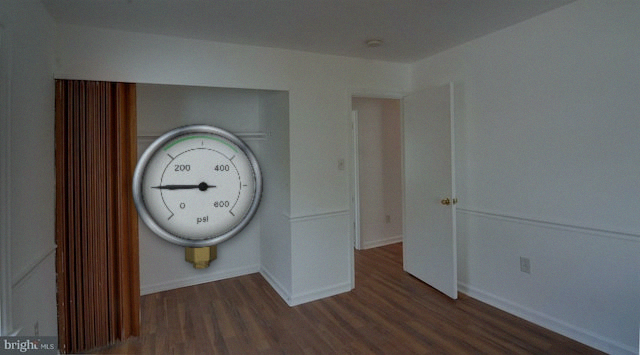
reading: psi 100
